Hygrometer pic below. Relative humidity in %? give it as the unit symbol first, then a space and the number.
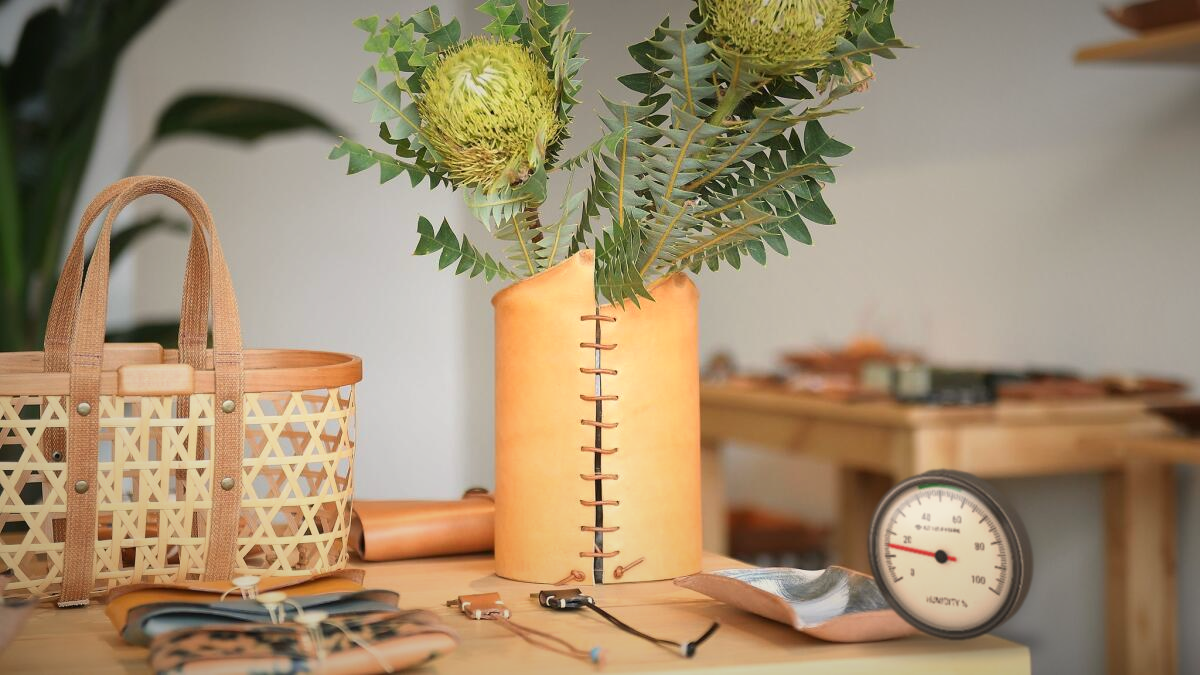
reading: % 15
